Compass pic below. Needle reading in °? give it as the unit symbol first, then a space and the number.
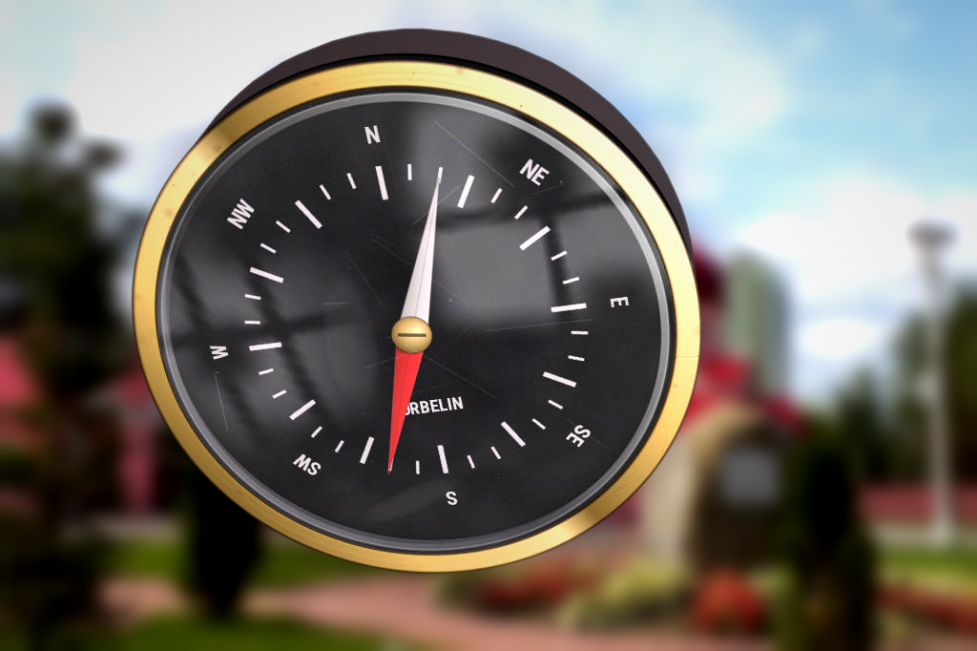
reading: ° 200
